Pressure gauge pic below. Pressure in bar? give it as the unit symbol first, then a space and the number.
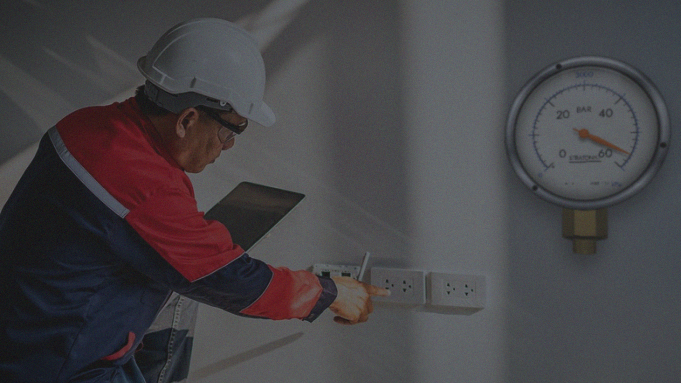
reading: bar 56
